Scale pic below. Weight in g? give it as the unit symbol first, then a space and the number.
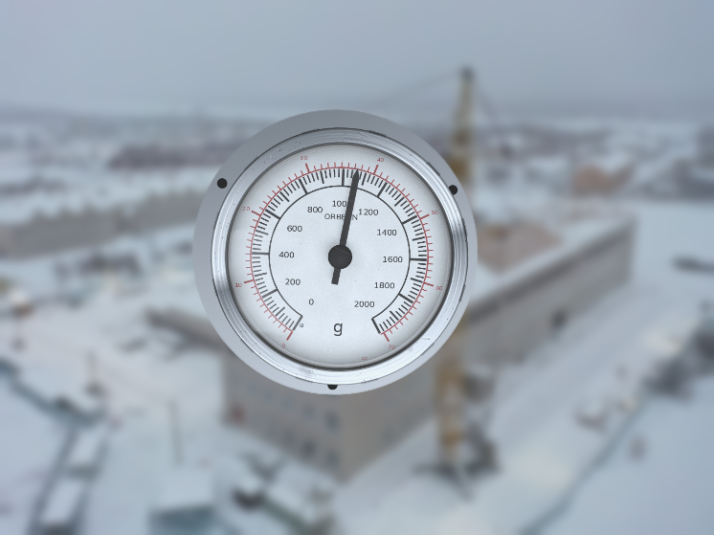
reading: g 1060
